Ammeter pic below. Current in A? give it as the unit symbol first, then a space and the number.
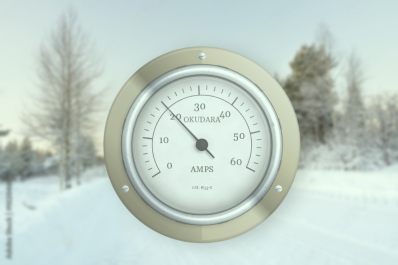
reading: A 20
